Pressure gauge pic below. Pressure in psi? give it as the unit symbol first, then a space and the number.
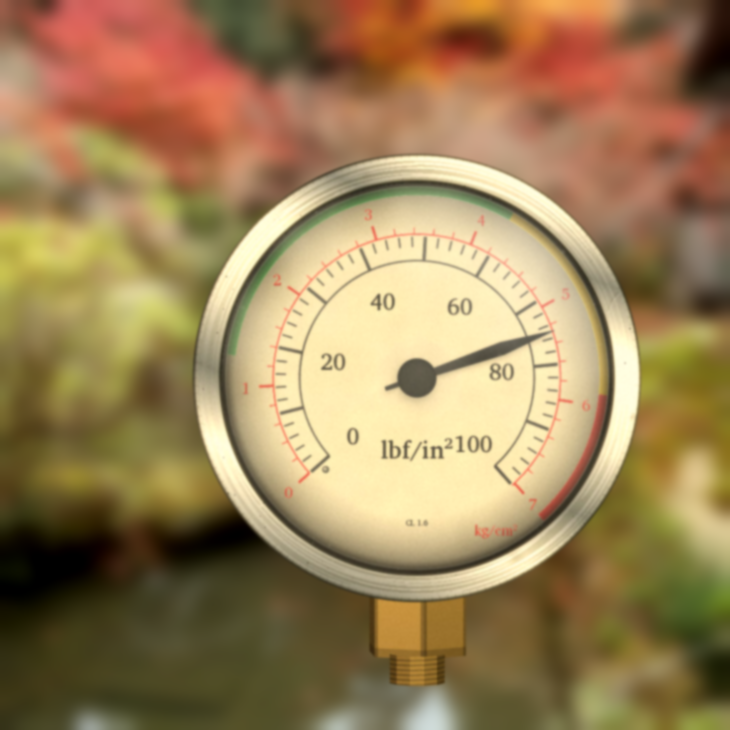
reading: psi 75
